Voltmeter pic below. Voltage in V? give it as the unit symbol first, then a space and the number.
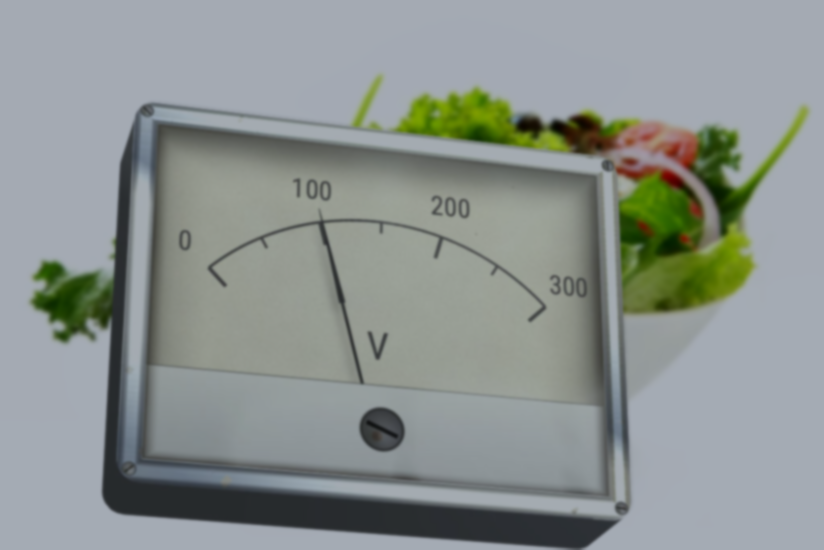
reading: V 100
